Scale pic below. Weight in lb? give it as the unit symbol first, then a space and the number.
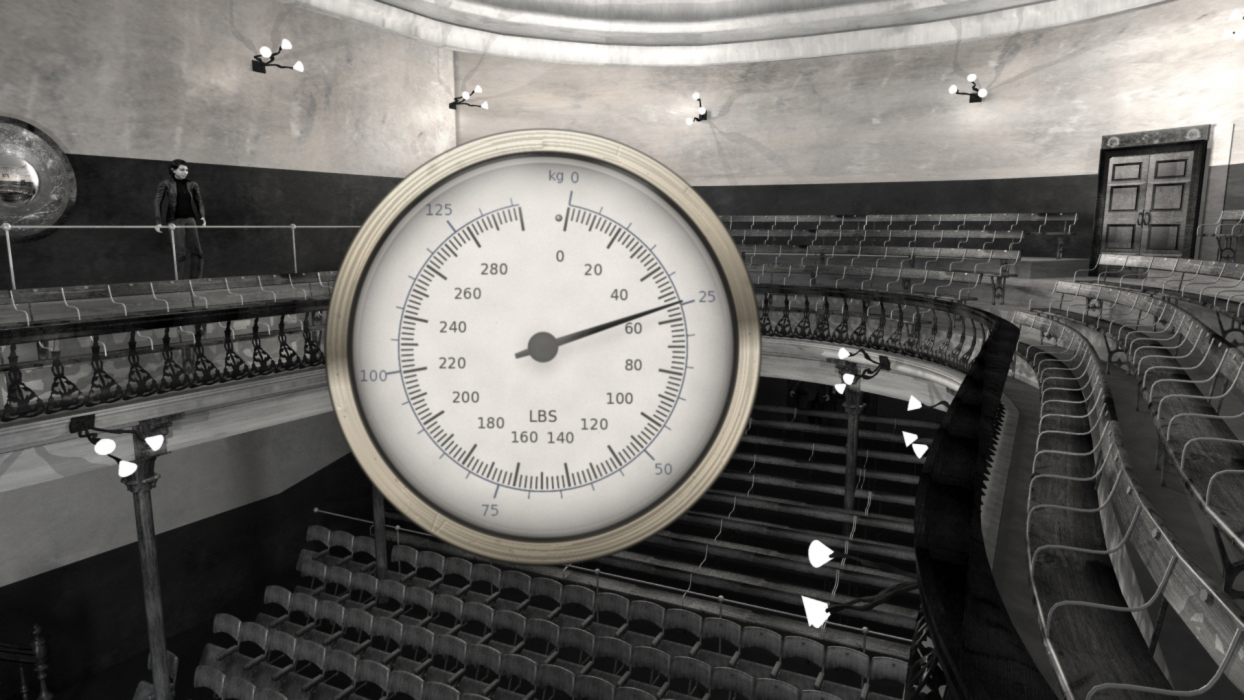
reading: lb 54
